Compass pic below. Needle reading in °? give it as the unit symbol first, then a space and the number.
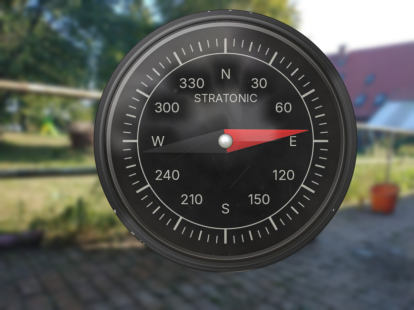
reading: ° 82.5
